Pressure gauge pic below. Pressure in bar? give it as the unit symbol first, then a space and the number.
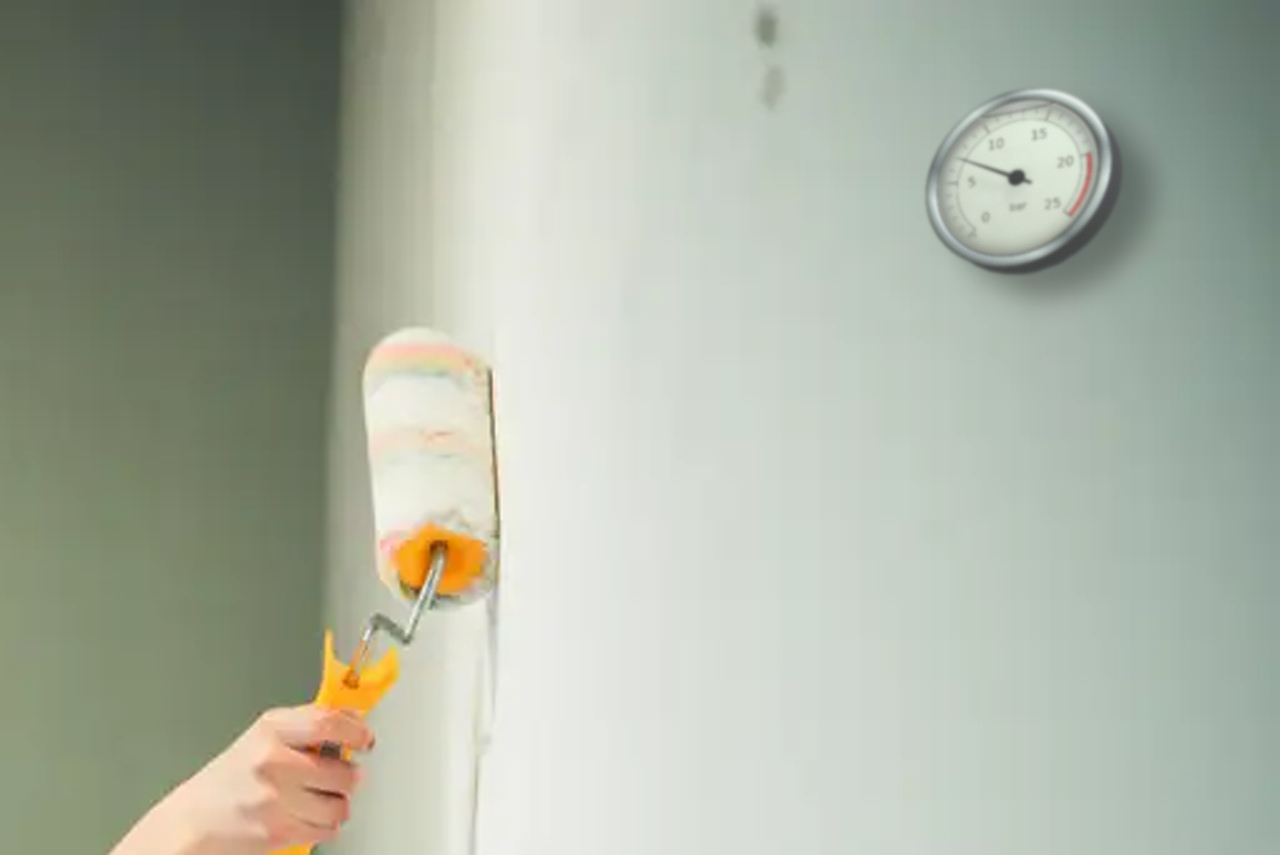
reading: bar 7
